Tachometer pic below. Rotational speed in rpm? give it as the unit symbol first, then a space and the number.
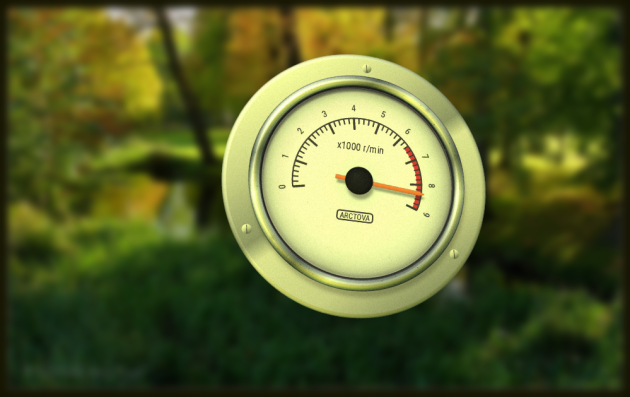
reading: rpm 8400
